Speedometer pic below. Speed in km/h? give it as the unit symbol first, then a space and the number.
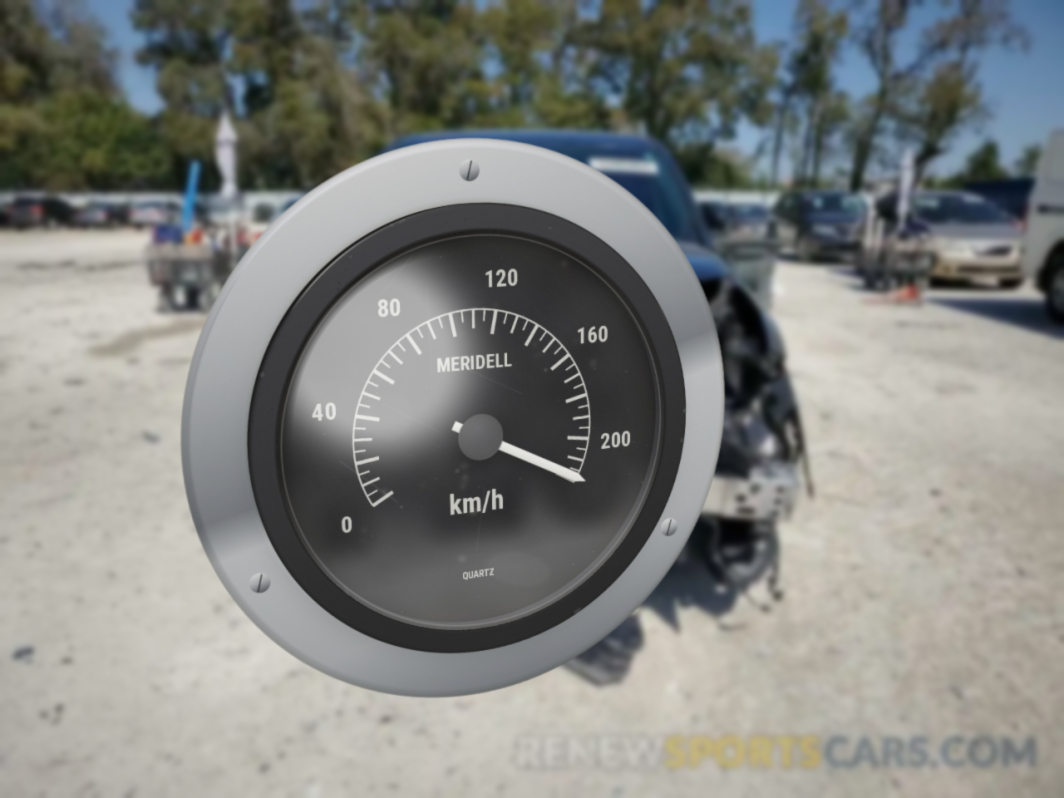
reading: km/h 217.5
